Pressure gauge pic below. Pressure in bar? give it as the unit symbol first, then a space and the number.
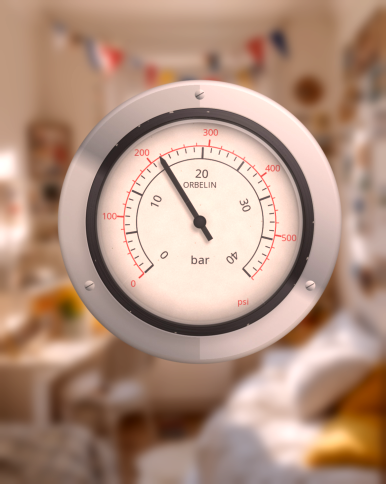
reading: bar 15
